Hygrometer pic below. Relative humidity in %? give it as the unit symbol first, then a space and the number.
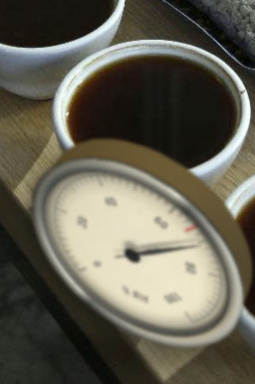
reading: % 70
